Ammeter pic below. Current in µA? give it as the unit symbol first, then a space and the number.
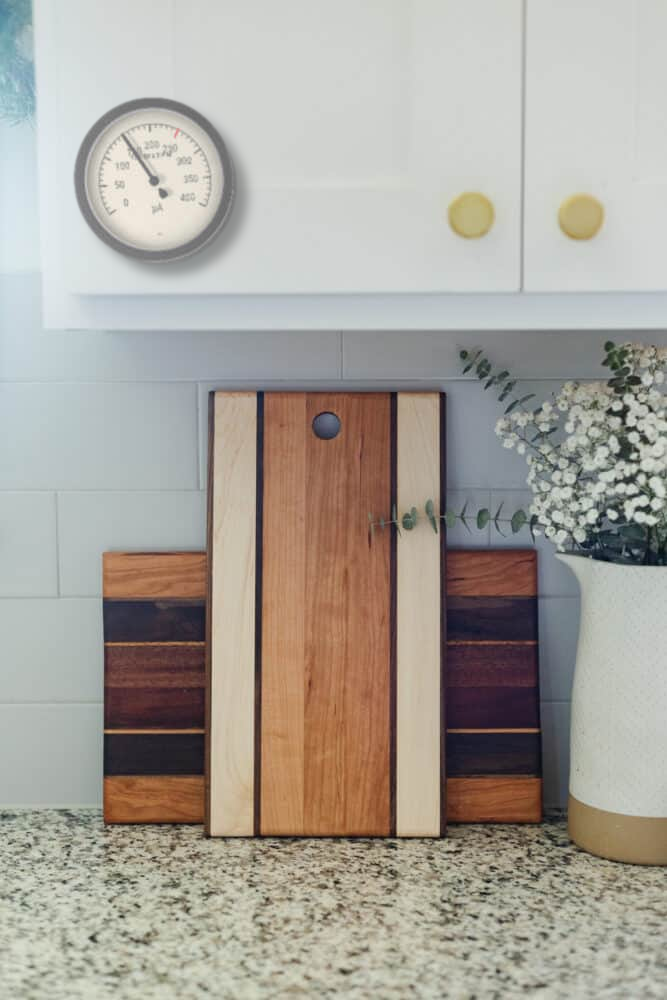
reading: µA 150
